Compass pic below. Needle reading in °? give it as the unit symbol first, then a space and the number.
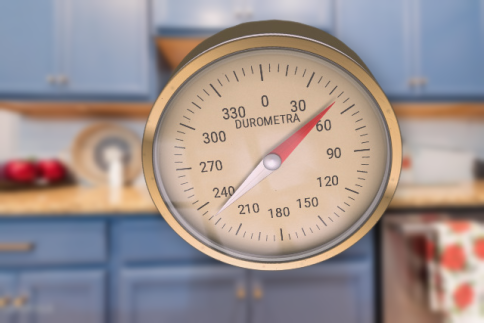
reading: ° 50
